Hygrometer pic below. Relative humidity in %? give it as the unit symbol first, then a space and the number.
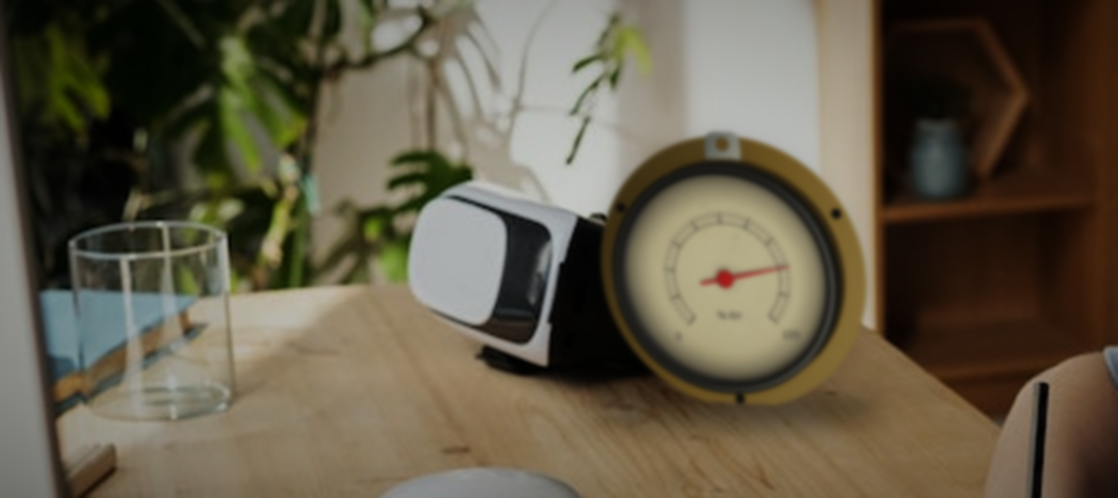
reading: % 80
